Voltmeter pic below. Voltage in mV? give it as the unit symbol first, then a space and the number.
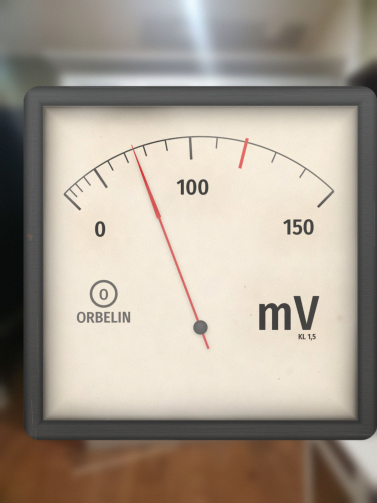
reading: mV 75
